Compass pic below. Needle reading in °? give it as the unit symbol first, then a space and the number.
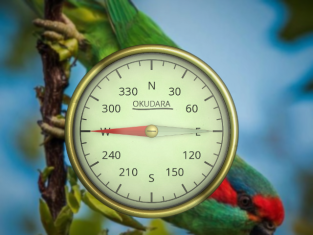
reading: ° 270
